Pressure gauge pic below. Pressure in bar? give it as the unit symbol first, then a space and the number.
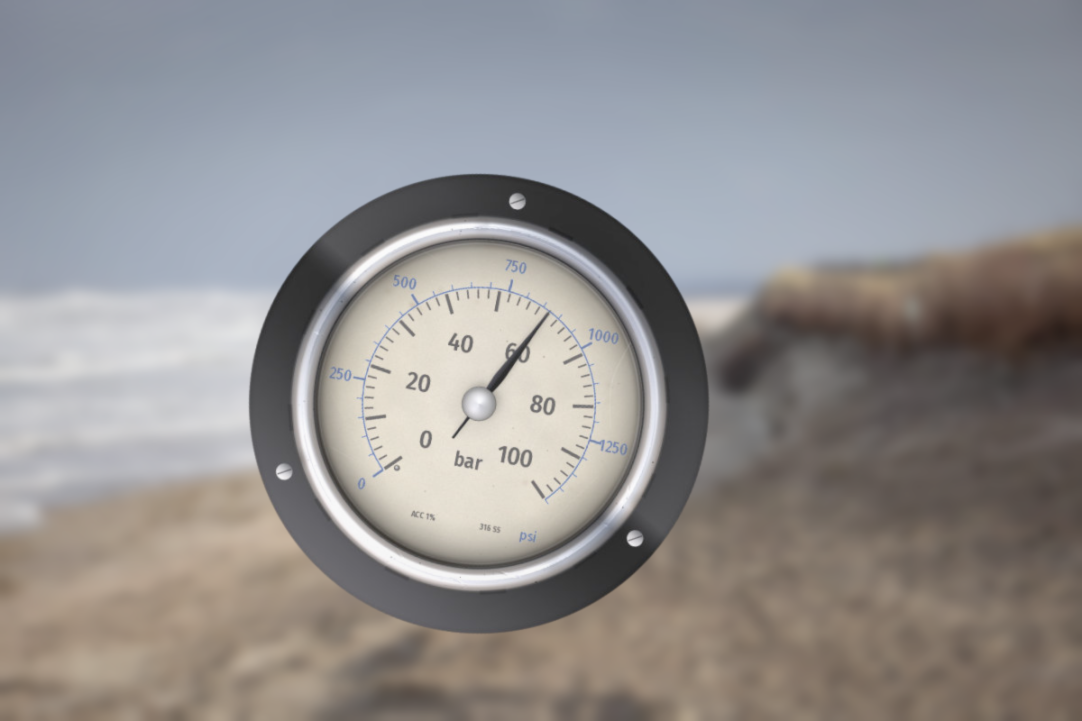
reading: bar 60
